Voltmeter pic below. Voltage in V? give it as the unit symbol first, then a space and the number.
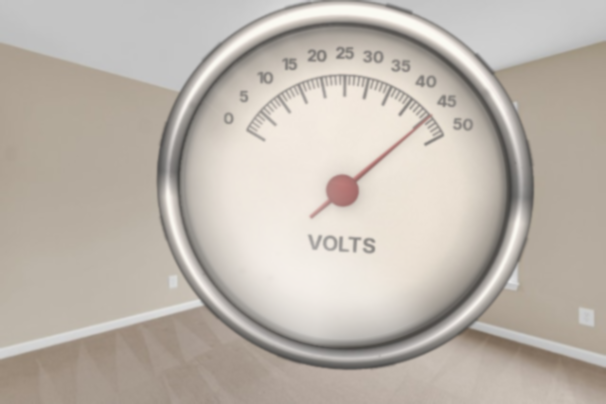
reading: V 45
